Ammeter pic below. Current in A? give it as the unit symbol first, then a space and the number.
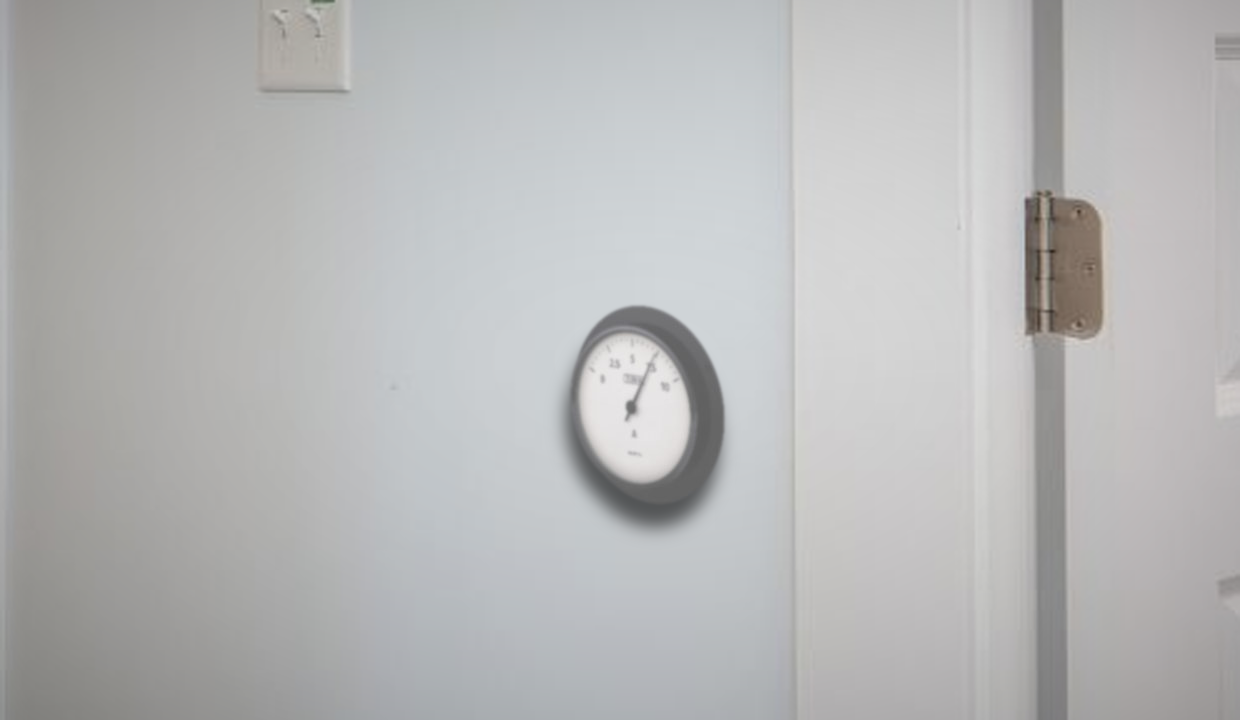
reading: A 7.5
